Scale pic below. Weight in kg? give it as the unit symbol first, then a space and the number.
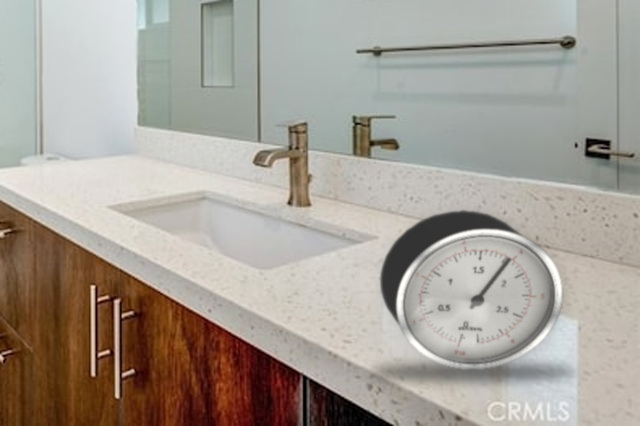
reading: kg 1.75
